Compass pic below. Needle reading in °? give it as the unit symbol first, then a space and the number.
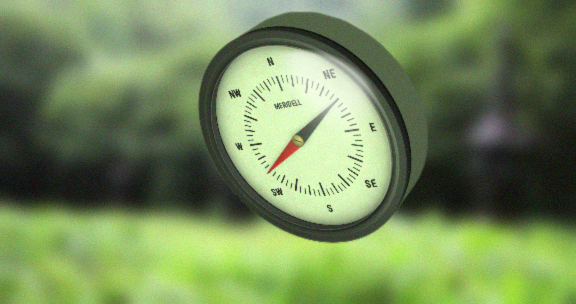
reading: ° 240
